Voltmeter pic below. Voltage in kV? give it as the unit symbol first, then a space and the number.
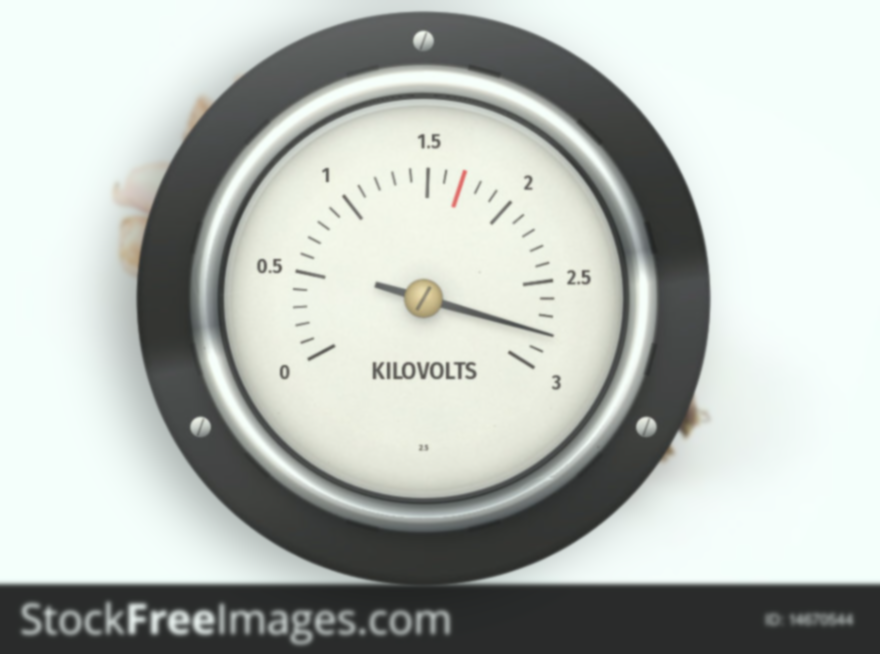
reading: kV 2.8
